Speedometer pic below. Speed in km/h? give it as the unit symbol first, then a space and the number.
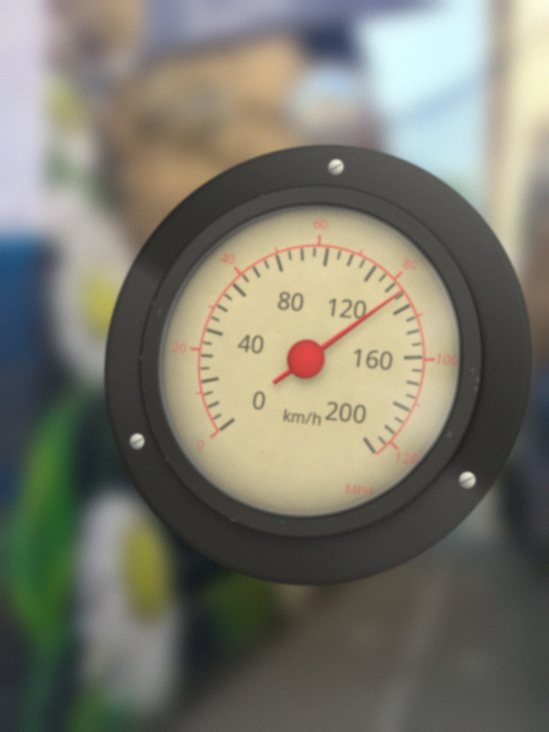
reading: km/h 135
